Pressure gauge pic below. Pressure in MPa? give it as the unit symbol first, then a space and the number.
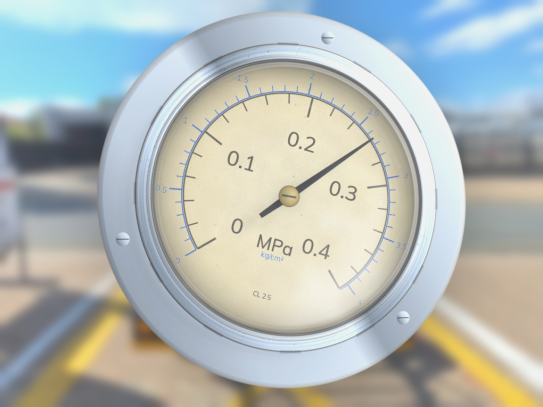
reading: MPa 0.26
